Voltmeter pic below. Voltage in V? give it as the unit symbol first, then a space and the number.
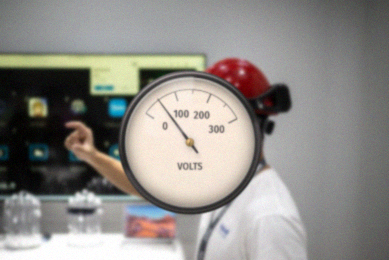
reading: V 50
